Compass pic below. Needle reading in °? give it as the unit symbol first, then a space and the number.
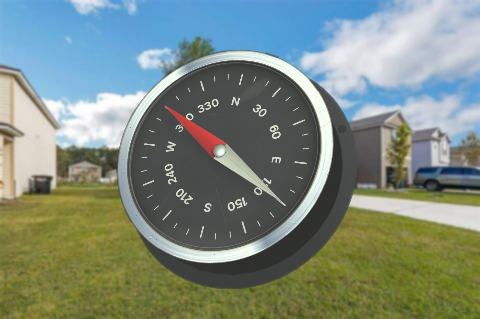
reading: ° 300
